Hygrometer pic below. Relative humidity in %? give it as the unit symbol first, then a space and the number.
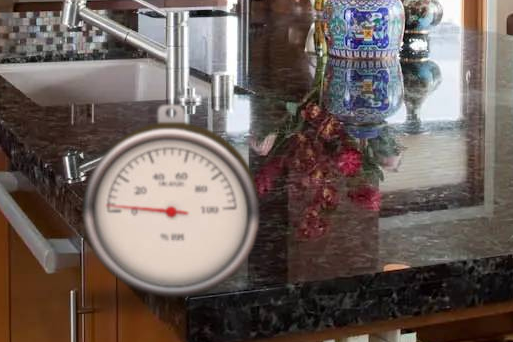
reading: % 4
